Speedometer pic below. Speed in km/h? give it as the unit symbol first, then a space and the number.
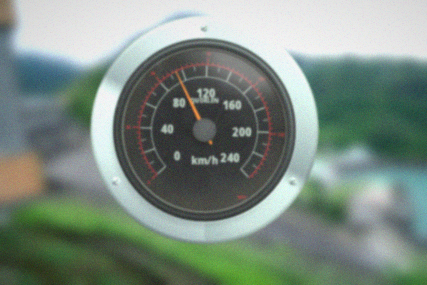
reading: km/h 95
